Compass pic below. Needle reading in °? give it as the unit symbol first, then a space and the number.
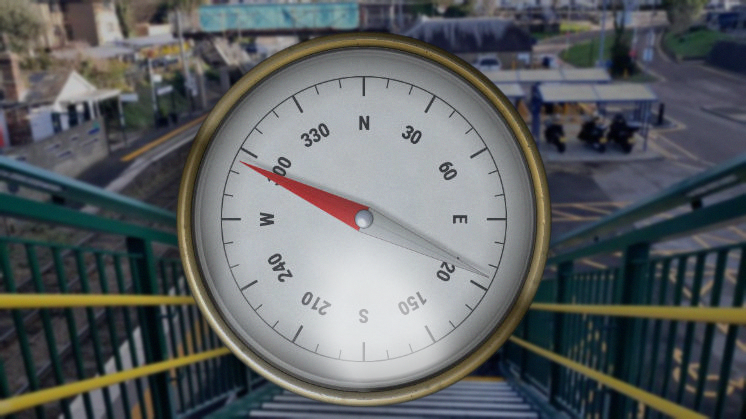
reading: ° 295
